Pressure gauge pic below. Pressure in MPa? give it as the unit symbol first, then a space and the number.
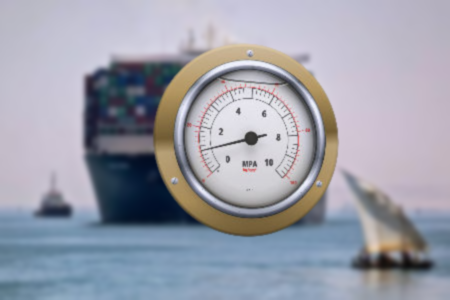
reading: MPa 1
